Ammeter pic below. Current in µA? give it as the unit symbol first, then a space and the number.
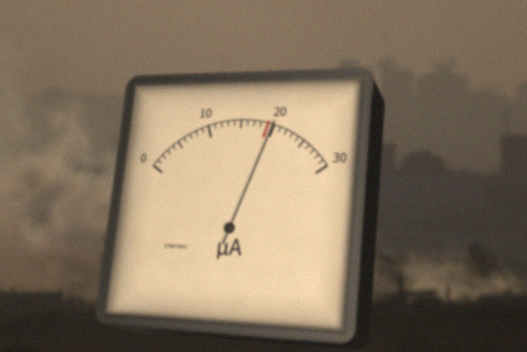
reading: µA 20
